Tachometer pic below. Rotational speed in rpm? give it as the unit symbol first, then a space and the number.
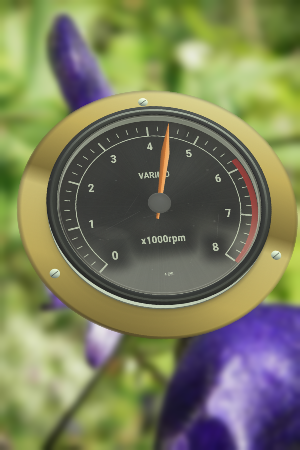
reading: rpm 4400
